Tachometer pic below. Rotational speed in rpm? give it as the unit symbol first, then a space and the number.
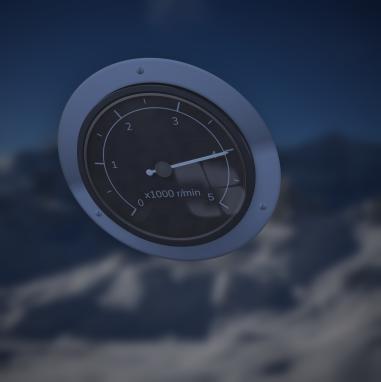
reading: rpm 4000
